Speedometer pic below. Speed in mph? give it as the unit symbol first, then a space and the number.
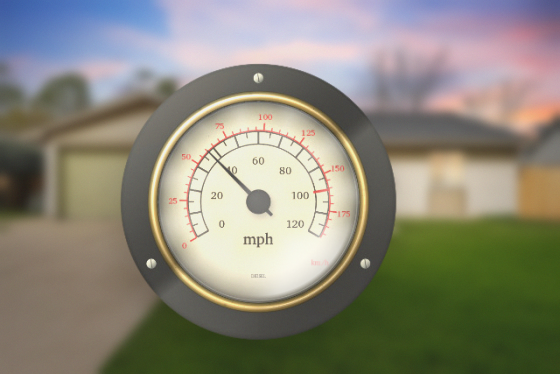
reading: mph 37.5
